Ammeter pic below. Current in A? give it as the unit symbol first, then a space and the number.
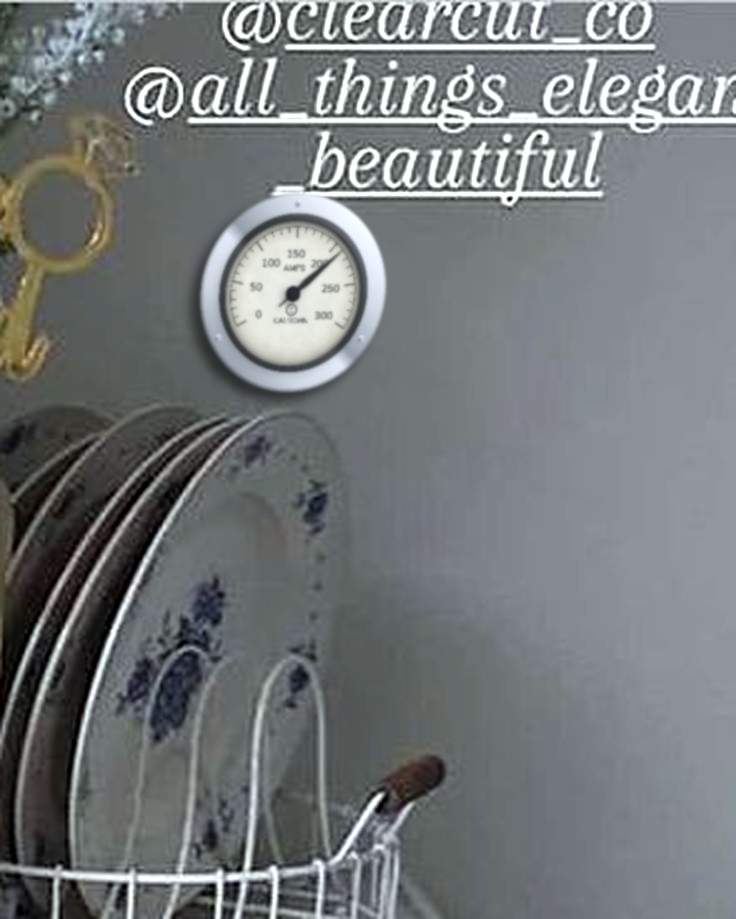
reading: A 210
